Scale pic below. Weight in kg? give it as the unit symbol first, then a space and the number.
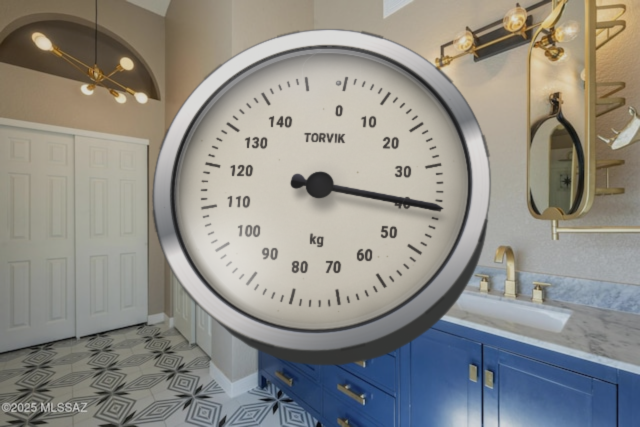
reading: kg 40
